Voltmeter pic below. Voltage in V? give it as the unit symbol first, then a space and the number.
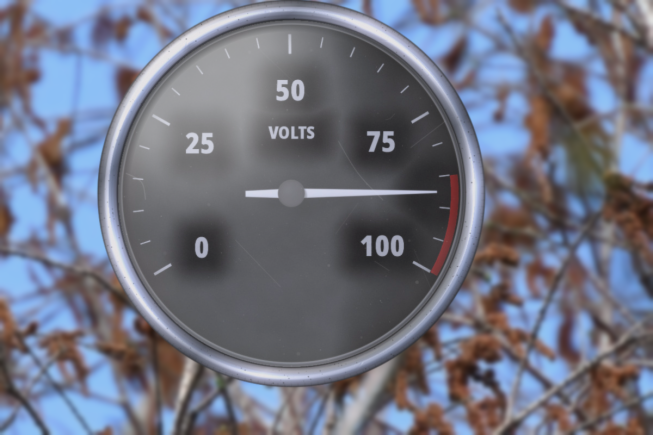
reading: V 87.5
